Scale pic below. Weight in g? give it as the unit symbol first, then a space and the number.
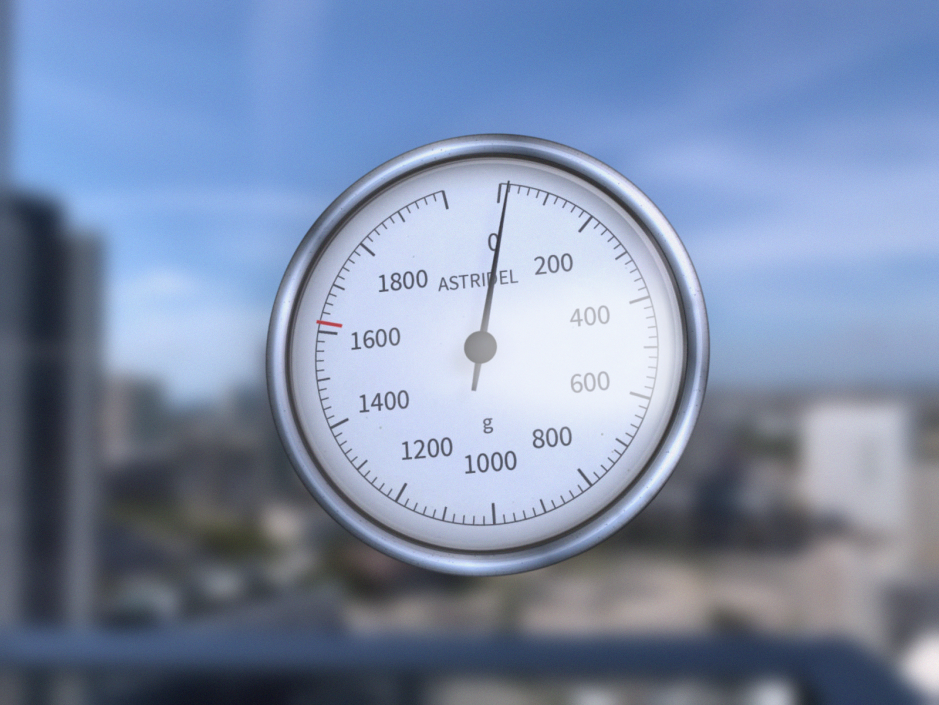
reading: g 20
